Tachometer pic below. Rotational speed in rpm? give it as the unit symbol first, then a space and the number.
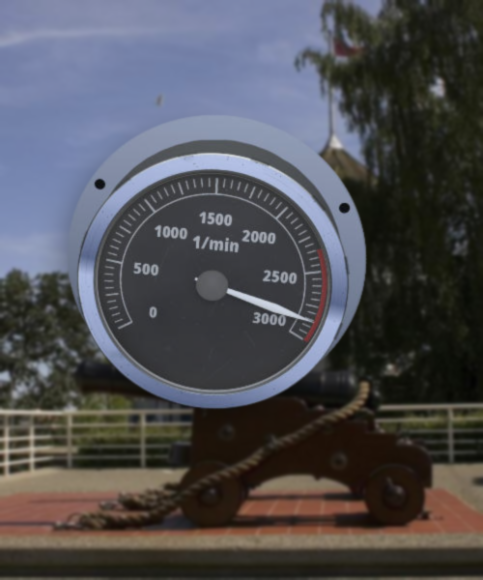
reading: rpm 2850
